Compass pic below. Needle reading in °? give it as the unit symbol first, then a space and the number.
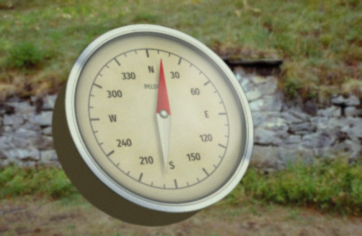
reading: ° 10
